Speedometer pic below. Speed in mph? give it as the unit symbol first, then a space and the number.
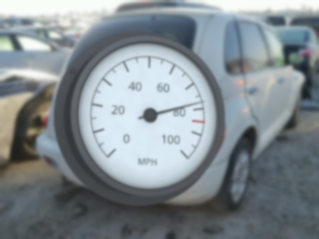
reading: mph 77.5
